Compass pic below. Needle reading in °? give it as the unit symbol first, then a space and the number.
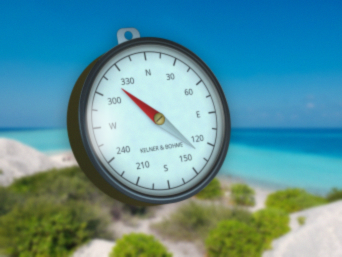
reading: ° 315
